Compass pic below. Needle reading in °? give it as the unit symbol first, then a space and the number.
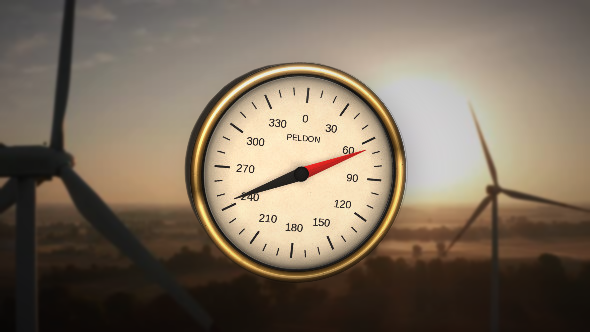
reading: ° 65
